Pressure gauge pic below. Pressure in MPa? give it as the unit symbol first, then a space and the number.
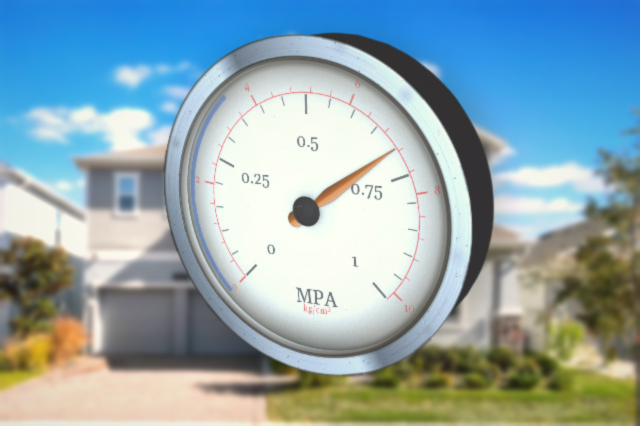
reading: MPa 0.7
